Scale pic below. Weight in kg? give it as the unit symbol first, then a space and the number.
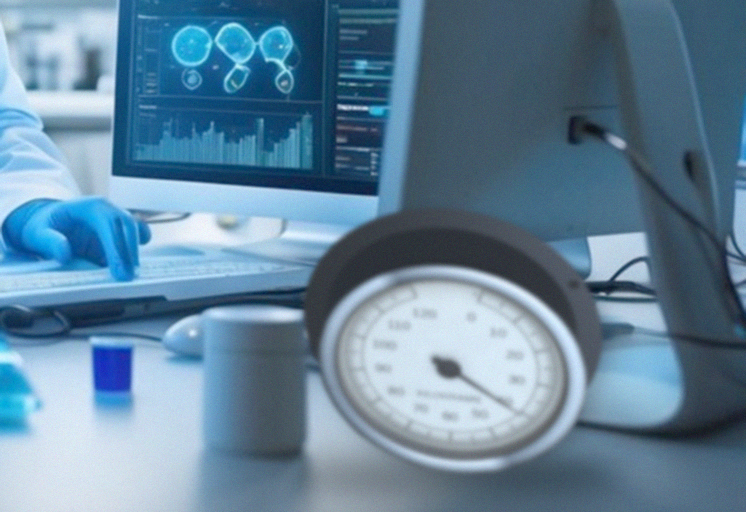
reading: kg 40
